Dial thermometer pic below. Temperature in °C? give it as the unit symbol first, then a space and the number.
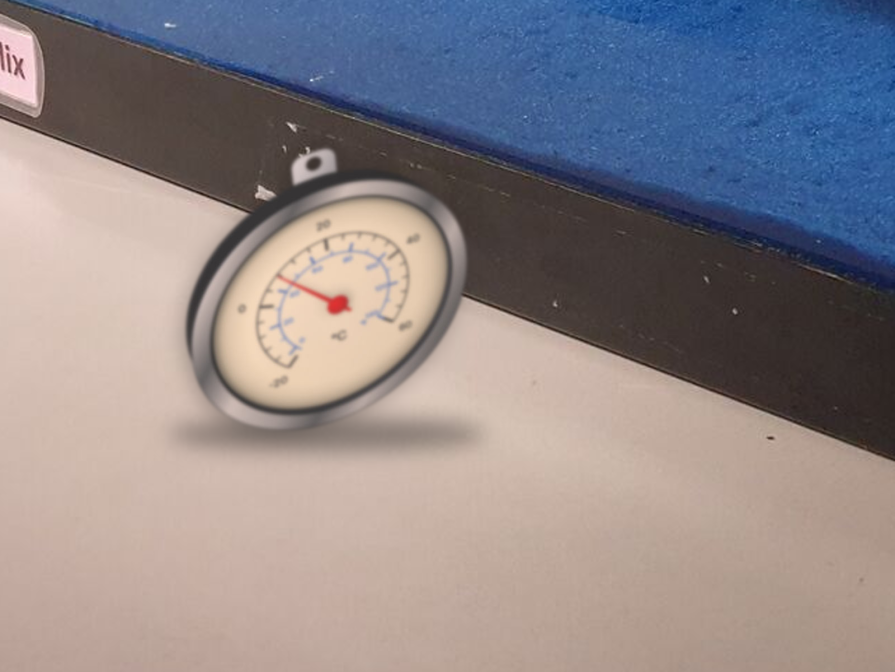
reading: °C 8
